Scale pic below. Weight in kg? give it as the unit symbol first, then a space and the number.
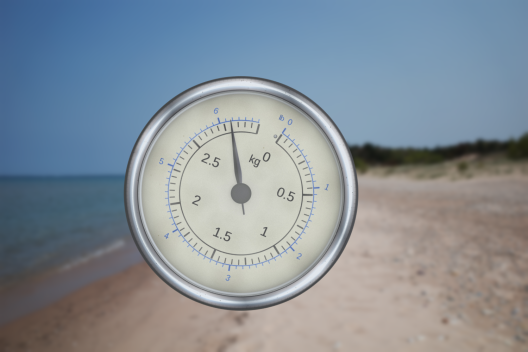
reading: kg 2.8
